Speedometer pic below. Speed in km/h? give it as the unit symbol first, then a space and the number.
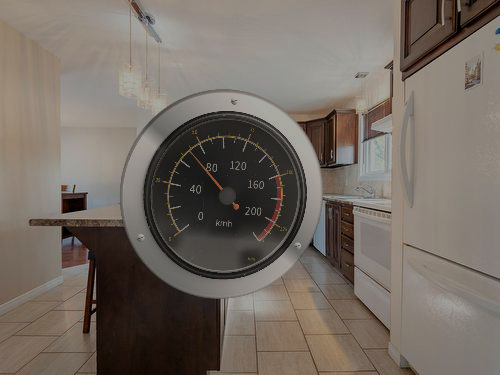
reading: km/h 70
